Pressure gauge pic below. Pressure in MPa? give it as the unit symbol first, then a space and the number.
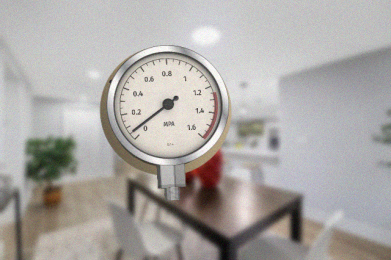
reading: MPa 0.05
